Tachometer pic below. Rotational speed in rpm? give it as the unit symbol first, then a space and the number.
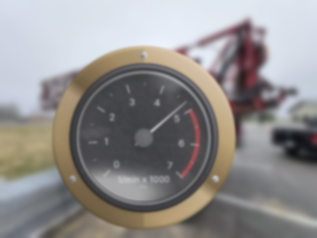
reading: rpm 4750
